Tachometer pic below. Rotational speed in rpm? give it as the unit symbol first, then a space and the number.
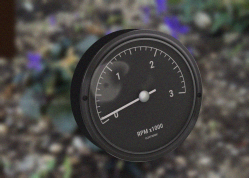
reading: rpm 100
